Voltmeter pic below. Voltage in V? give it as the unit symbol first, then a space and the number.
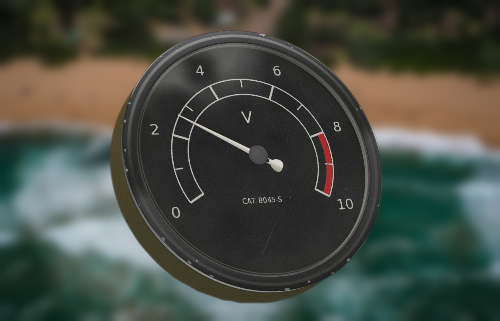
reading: V 2.5
